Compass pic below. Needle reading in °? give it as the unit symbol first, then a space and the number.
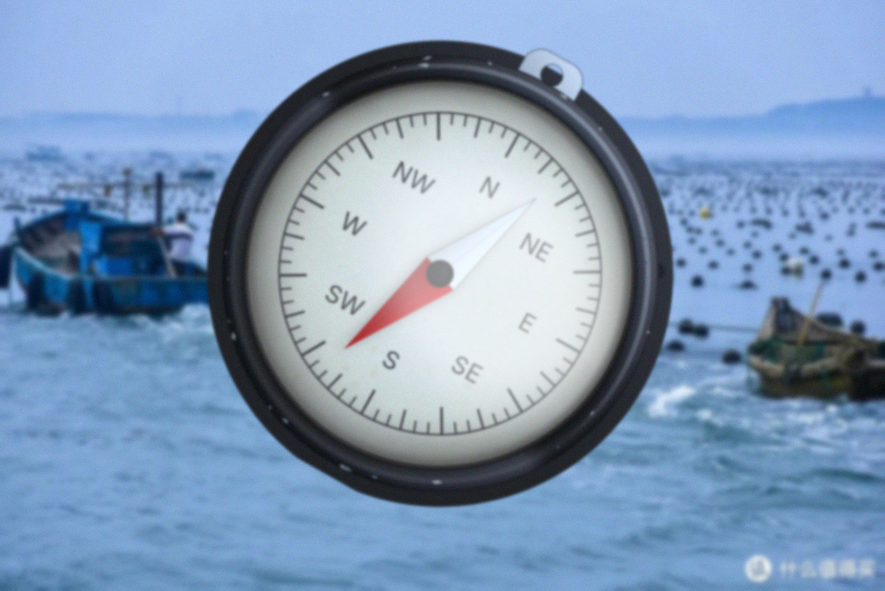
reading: ° 202.5
